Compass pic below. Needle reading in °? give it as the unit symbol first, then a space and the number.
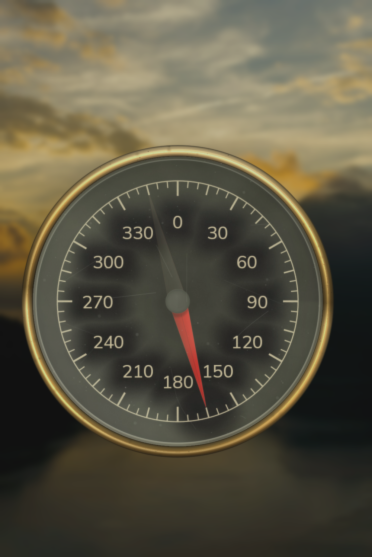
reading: ° 165
